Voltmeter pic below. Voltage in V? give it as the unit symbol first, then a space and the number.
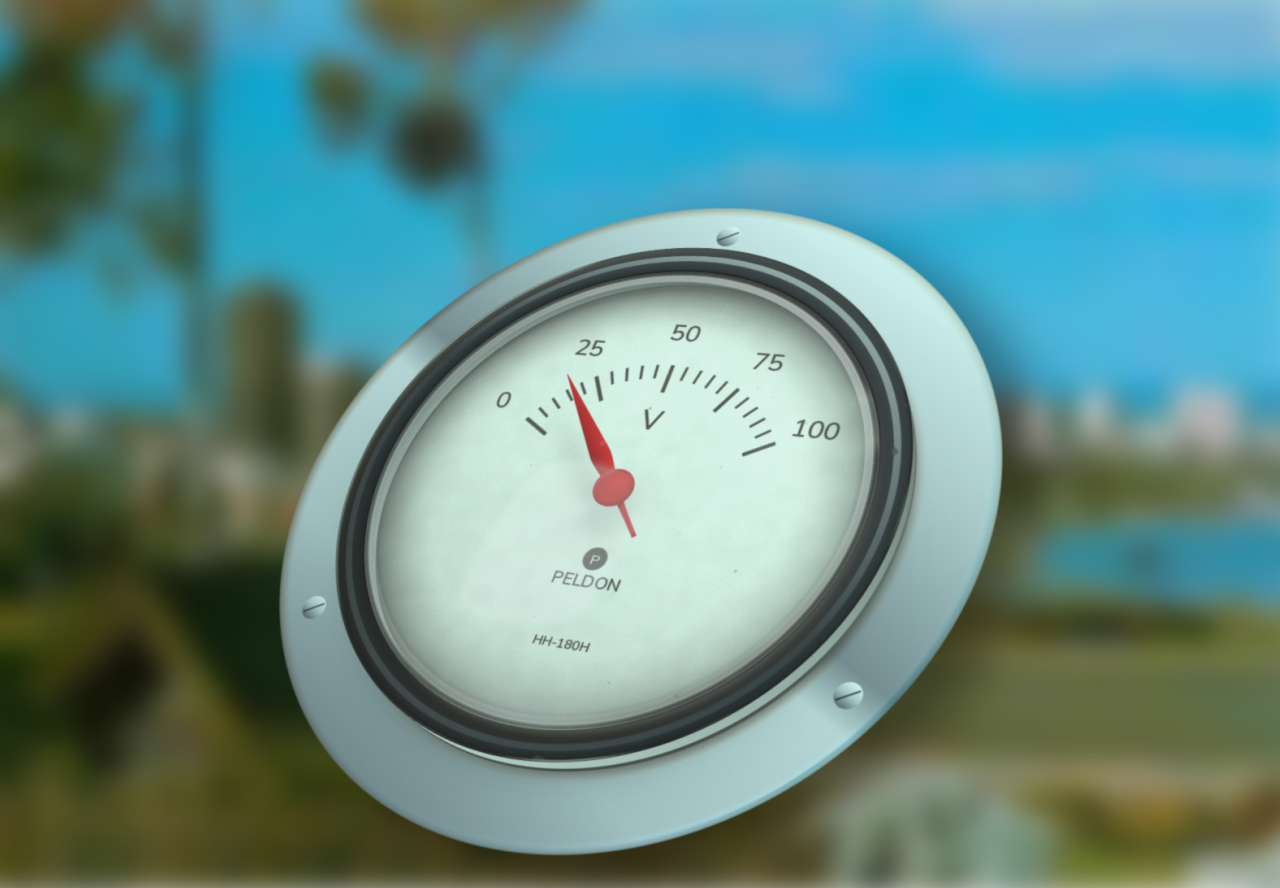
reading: V 17.5
